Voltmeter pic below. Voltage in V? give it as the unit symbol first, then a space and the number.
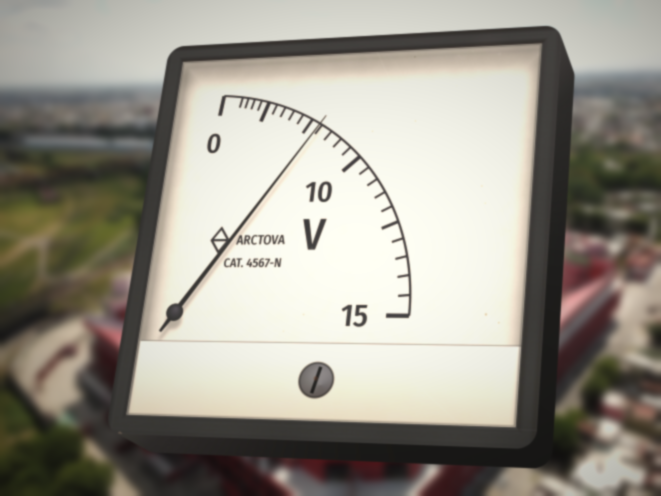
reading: V 8
